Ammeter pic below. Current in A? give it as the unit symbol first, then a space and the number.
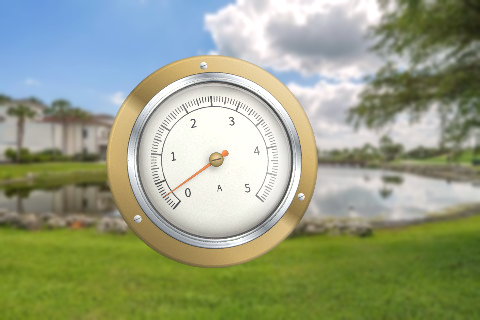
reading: A 0.25
